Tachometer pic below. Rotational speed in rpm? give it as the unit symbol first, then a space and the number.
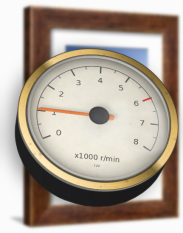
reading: rpm 1000
